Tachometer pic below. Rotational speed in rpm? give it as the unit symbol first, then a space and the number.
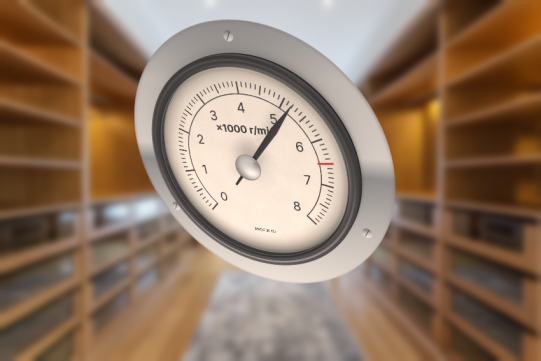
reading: rpm 5200
